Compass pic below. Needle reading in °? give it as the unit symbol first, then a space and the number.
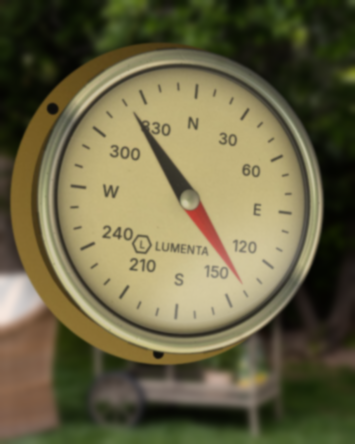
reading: ° 140
